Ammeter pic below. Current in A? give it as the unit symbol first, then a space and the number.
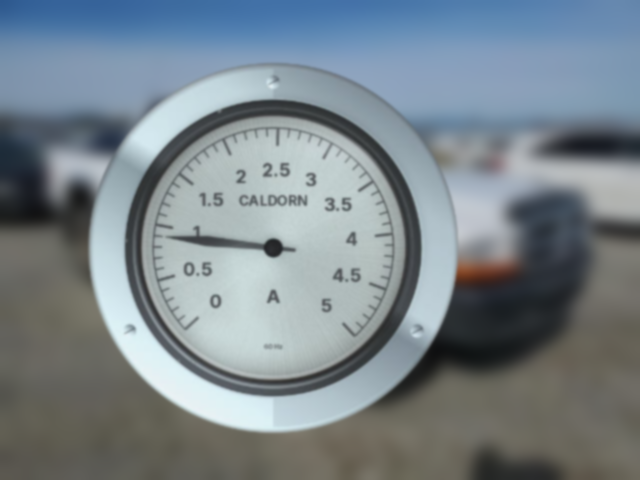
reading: A 0.9
